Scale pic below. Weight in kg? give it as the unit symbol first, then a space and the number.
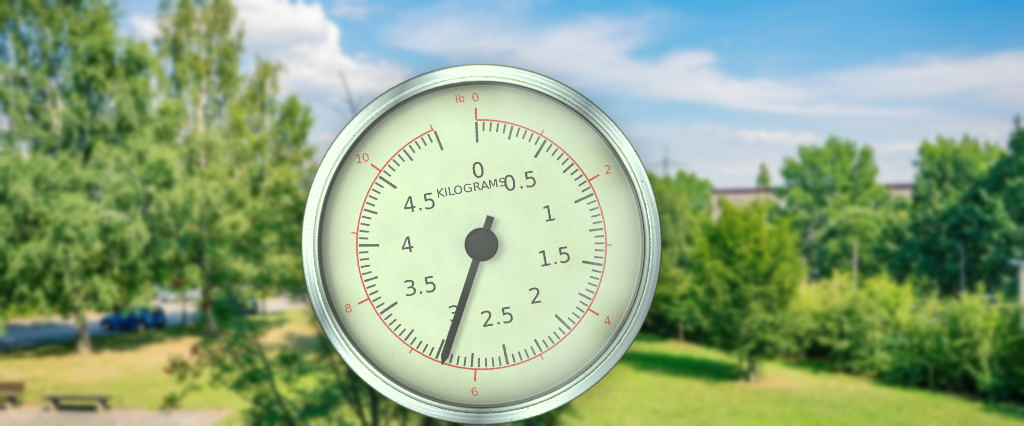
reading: kg 2.95
